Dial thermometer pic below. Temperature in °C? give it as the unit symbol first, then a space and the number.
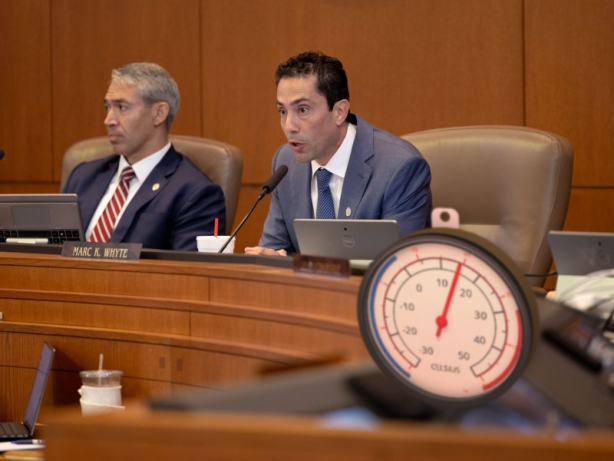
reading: °C 15
